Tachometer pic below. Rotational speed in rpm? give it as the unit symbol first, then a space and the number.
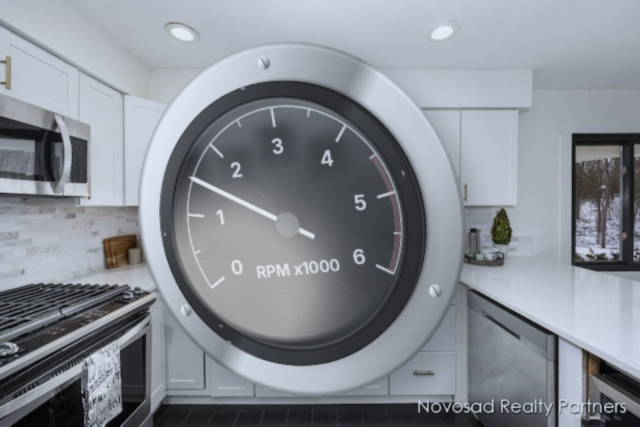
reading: rpm 1500
